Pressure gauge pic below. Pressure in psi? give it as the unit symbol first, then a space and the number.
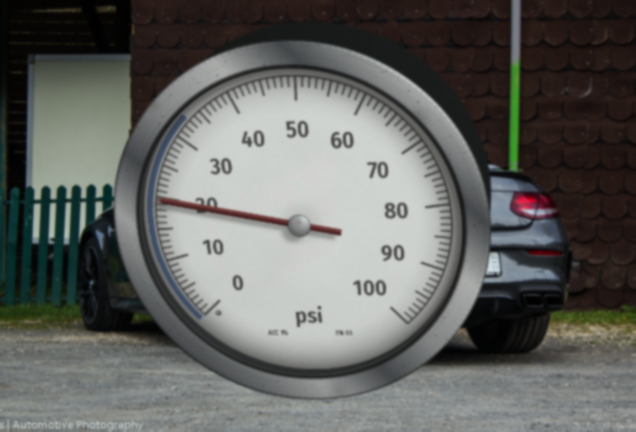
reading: psi 20
